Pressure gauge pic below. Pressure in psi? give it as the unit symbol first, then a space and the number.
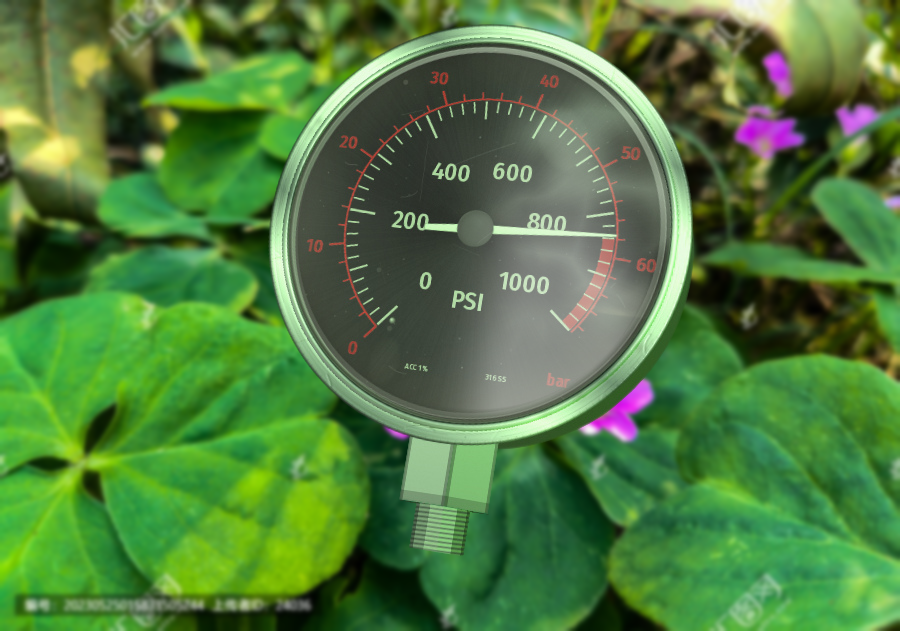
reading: psi 840
